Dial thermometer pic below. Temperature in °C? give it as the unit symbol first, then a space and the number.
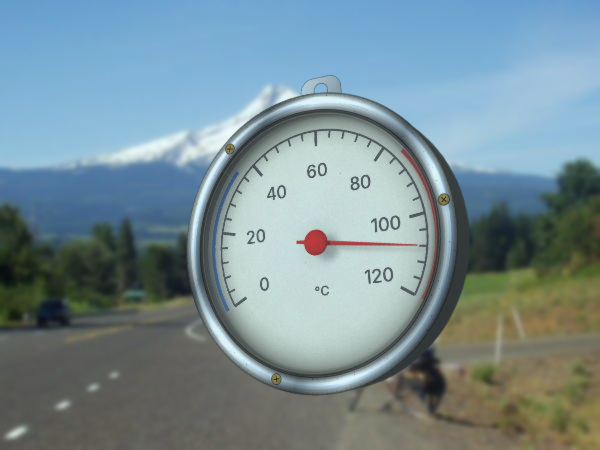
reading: °C 108
